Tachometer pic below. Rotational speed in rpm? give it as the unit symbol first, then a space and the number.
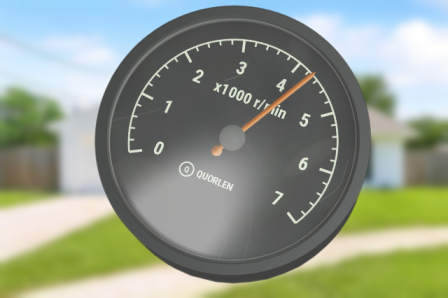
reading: rpm 4300
